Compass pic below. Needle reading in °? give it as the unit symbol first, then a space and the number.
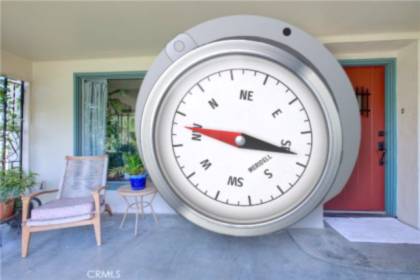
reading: ° 320
